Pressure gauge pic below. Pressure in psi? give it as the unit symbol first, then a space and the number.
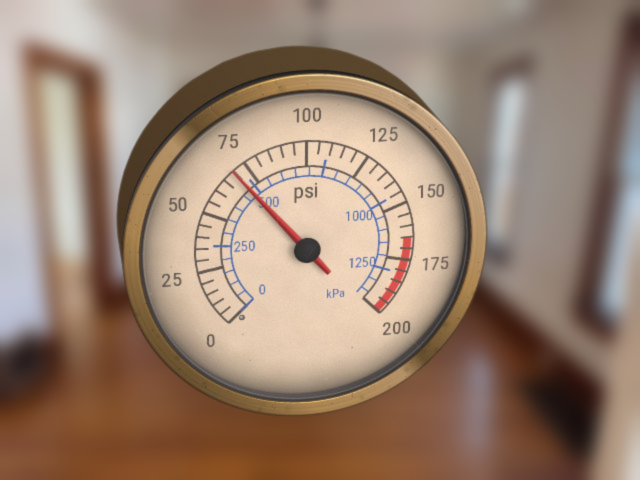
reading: psi 70
